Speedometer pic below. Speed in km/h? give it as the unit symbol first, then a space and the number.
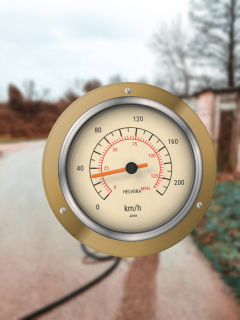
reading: km/h 30
